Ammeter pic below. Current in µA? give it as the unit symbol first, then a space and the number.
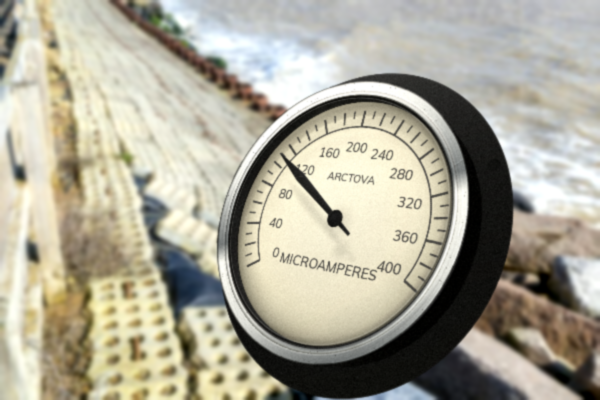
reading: µA 110
